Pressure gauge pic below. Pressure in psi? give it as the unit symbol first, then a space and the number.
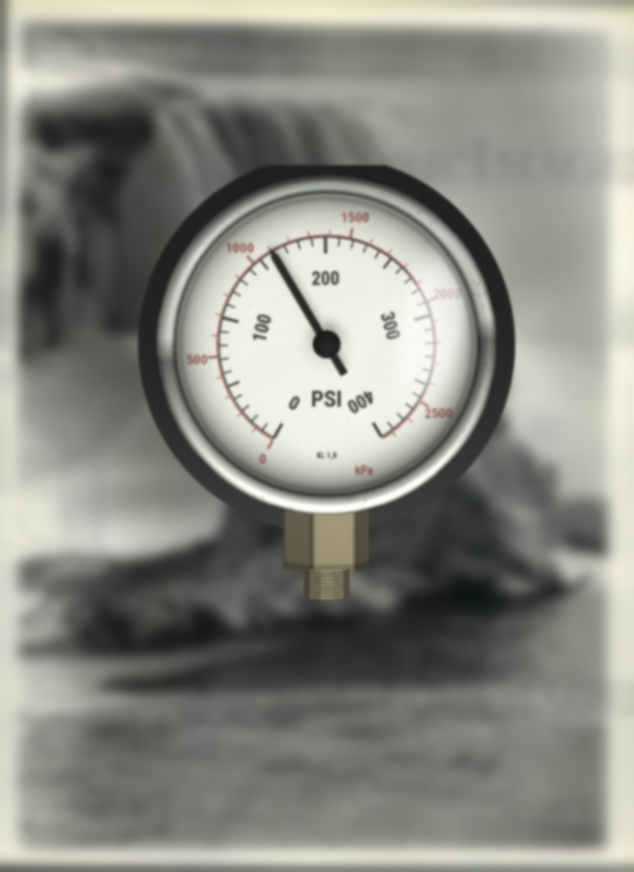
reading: psi 160
